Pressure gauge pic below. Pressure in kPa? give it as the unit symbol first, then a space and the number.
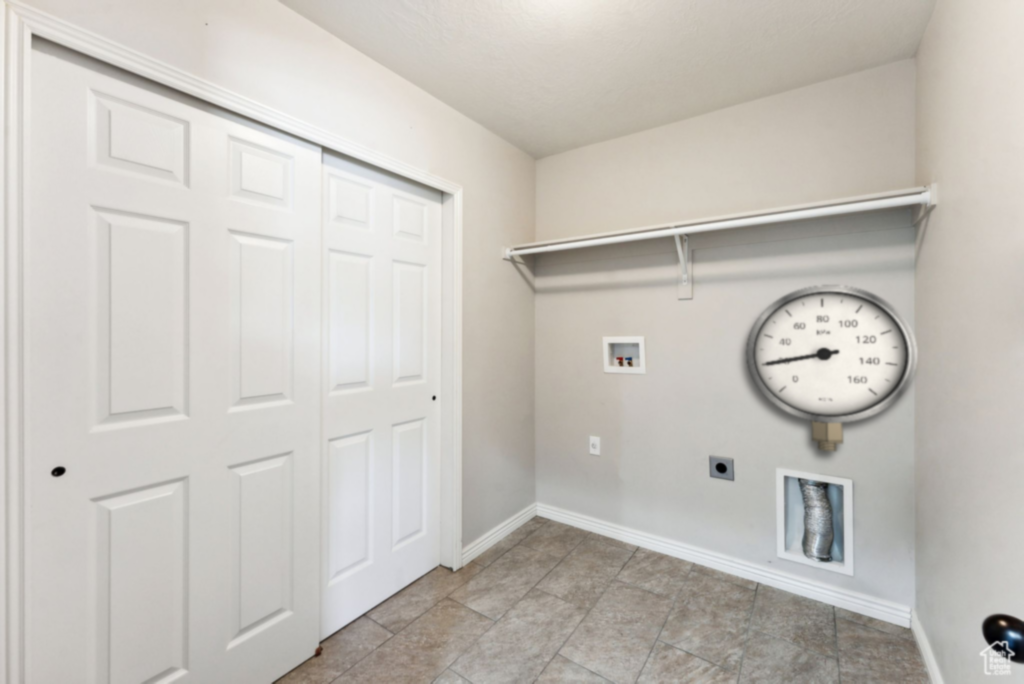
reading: kPa 20
